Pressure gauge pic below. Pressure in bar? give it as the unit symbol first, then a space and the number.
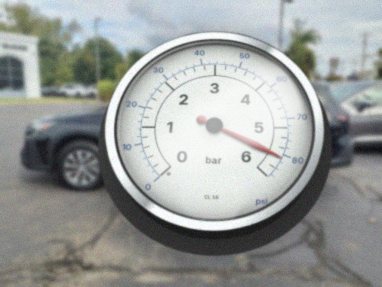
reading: bar 5.6
